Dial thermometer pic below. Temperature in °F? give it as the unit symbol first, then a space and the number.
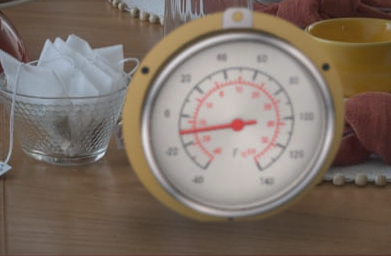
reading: °F -10
